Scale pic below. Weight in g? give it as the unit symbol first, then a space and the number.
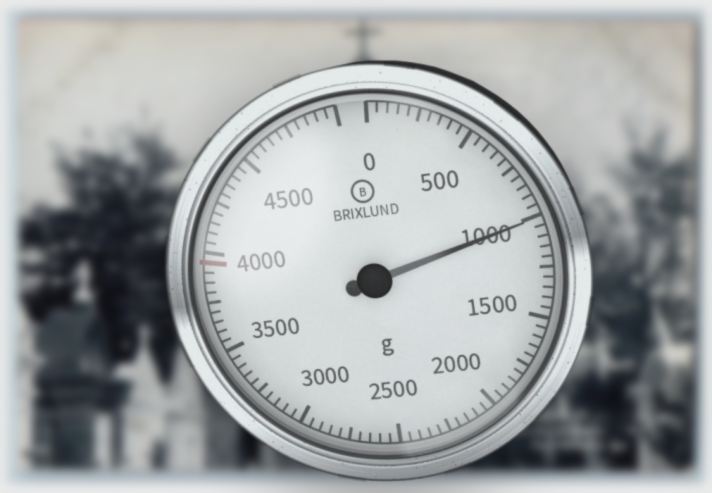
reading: g 1000
